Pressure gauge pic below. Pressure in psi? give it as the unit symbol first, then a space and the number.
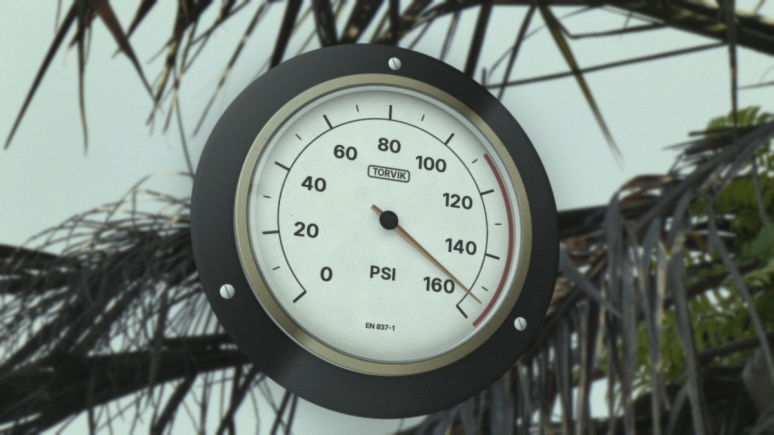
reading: psi 155
